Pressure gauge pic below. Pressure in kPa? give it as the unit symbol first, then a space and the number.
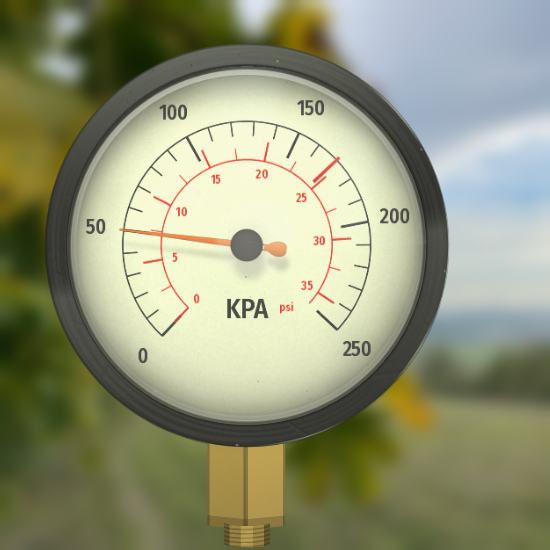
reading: kPa 50
